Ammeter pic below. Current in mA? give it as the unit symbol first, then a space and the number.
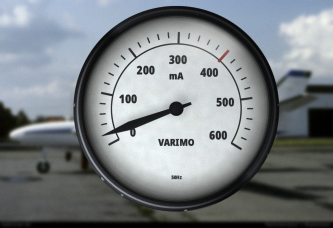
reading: mA 20
